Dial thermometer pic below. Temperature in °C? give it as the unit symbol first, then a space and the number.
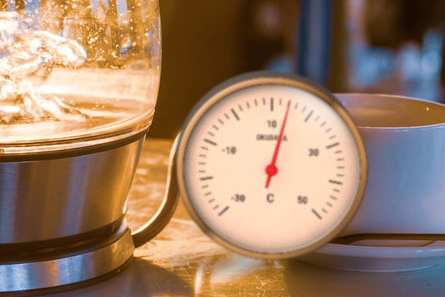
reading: °C 14
